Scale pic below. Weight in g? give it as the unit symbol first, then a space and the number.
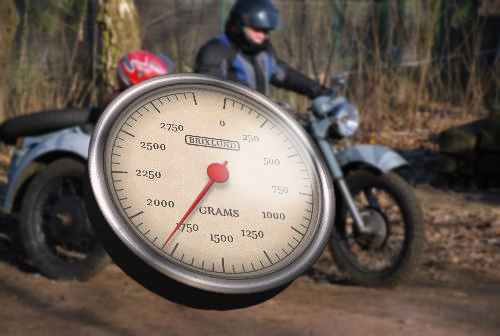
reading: g 1800
